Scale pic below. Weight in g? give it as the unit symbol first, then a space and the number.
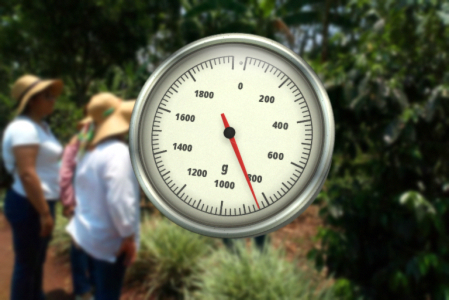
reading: g 840
